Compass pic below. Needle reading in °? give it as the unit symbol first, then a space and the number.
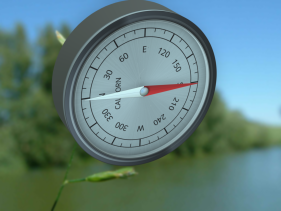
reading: ° 180
